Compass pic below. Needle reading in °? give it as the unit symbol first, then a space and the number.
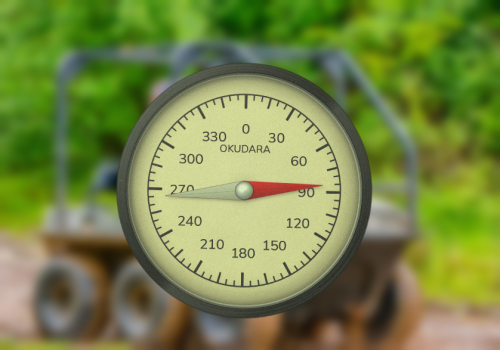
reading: ° 85
